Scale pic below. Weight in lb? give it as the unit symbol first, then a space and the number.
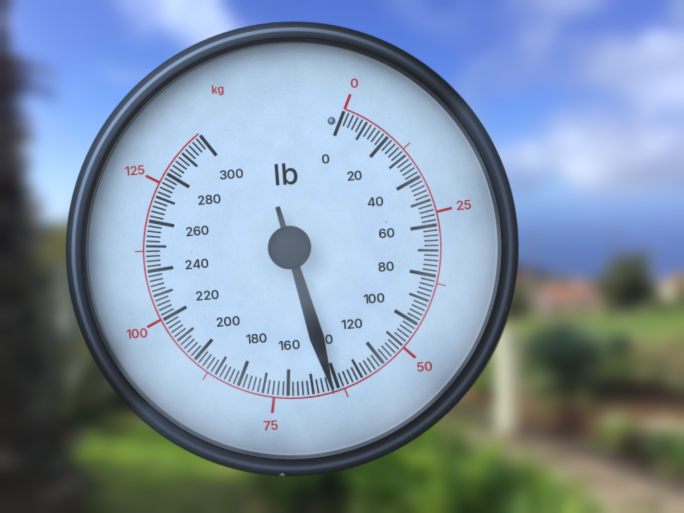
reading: lb 142
